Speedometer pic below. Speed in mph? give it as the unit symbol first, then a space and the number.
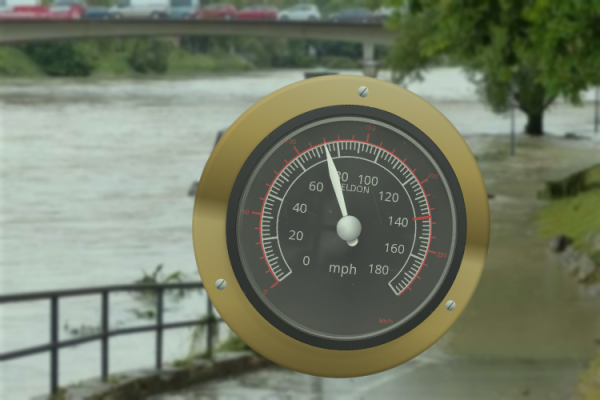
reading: mph 74
